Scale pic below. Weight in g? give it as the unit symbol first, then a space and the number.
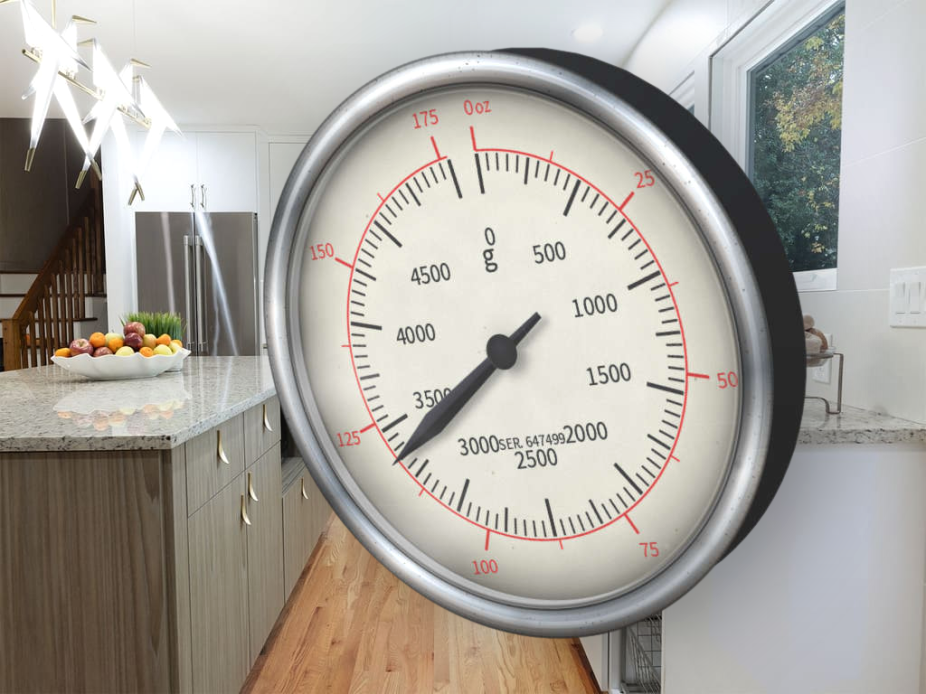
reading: g 3350
